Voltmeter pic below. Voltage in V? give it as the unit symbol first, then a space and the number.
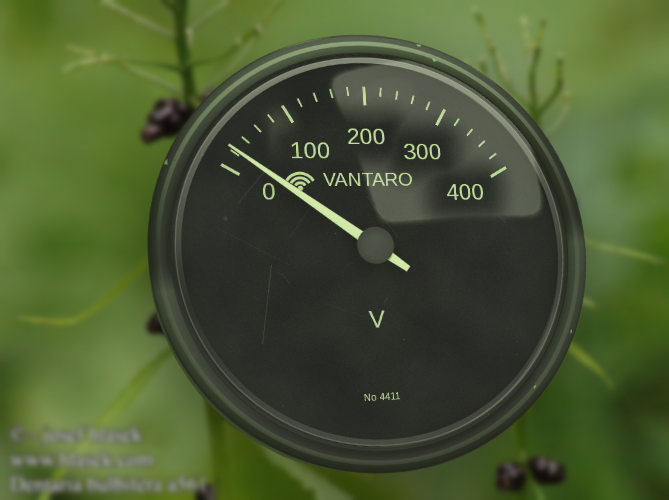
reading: V 20
